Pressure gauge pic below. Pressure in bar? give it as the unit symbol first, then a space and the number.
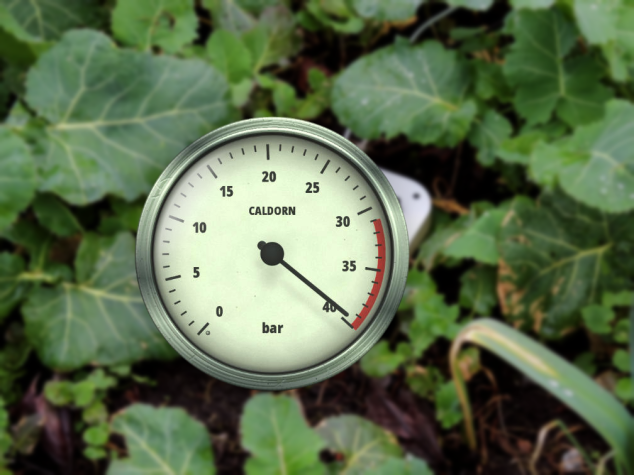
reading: bar 39.5
